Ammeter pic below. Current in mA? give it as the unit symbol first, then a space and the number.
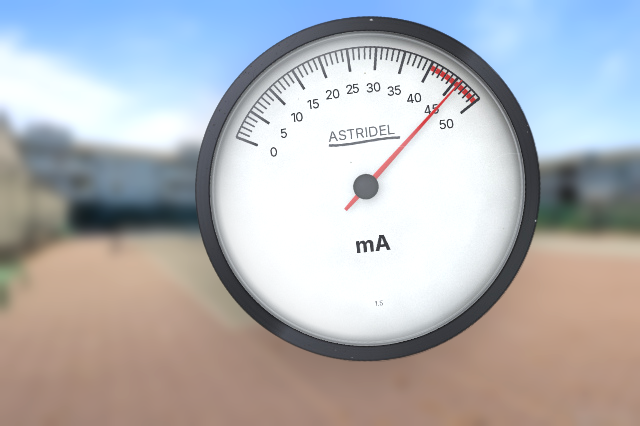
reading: mA 46
